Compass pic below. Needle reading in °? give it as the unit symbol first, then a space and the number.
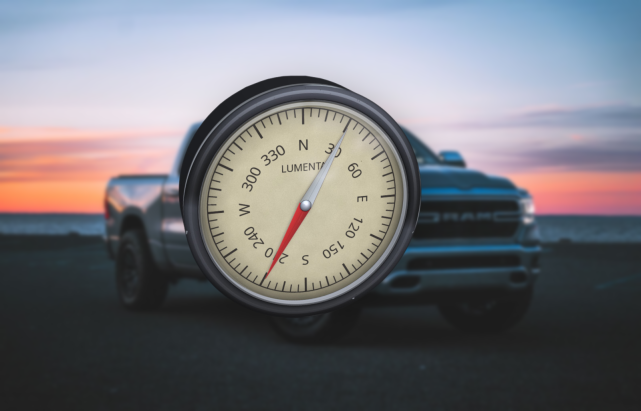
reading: ° 210
